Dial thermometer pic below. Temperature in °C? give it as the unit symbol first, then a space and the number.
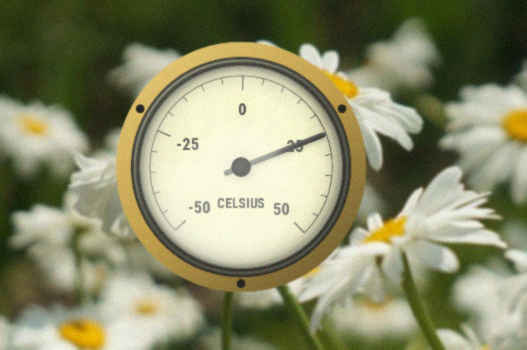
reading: °C 25
